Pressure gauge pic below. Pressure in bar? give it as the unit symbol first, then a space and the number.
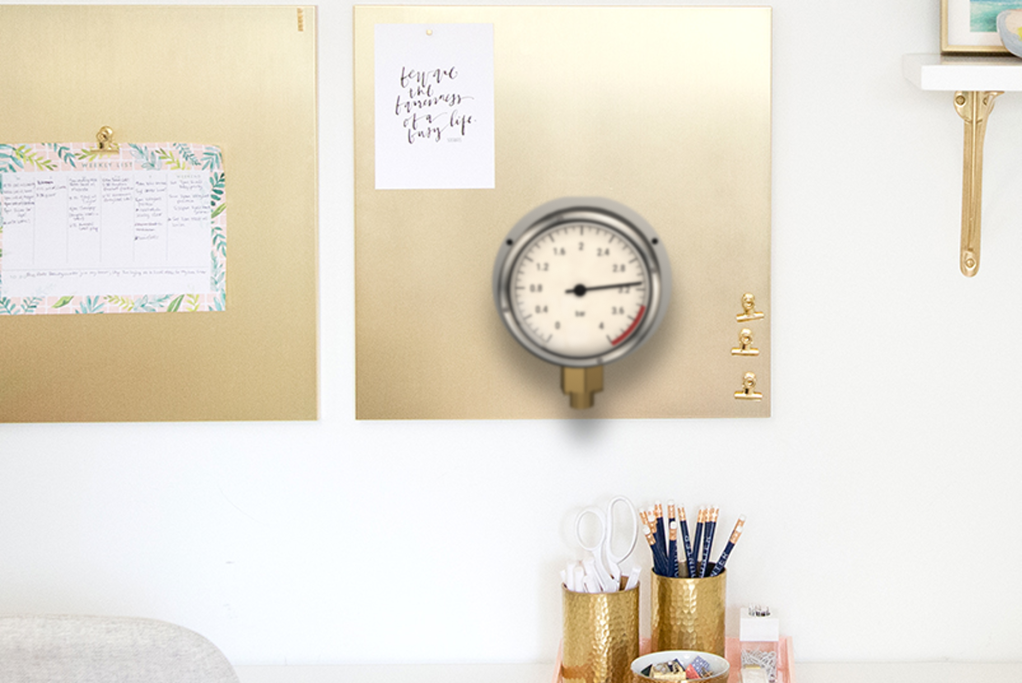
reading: bar 3.1
